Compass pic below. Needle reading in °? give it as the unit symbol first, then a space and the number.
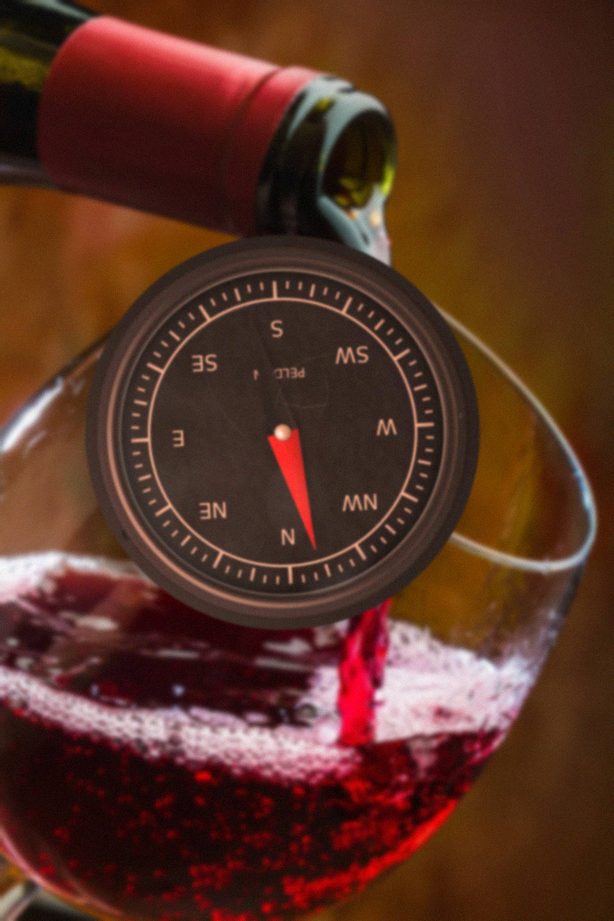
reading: ° 347.5
